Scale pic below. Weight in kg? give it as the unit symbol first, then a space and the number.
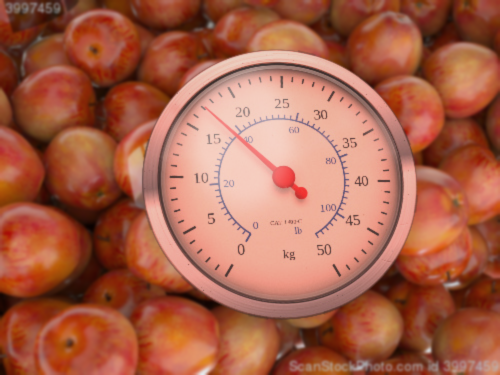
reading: kg 17
